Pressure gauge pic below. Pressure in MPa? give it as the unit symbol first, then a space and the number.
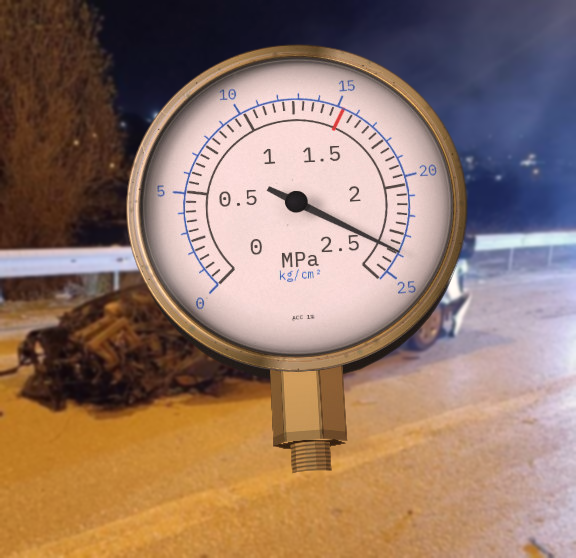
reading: MPa 2.35
